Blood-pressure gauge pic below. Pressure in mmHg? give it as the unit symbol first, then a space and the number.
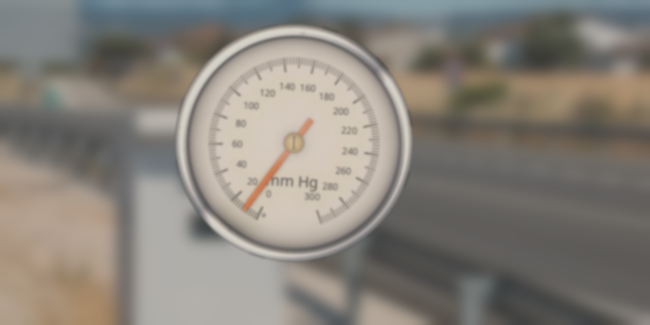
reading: mmHg 10
